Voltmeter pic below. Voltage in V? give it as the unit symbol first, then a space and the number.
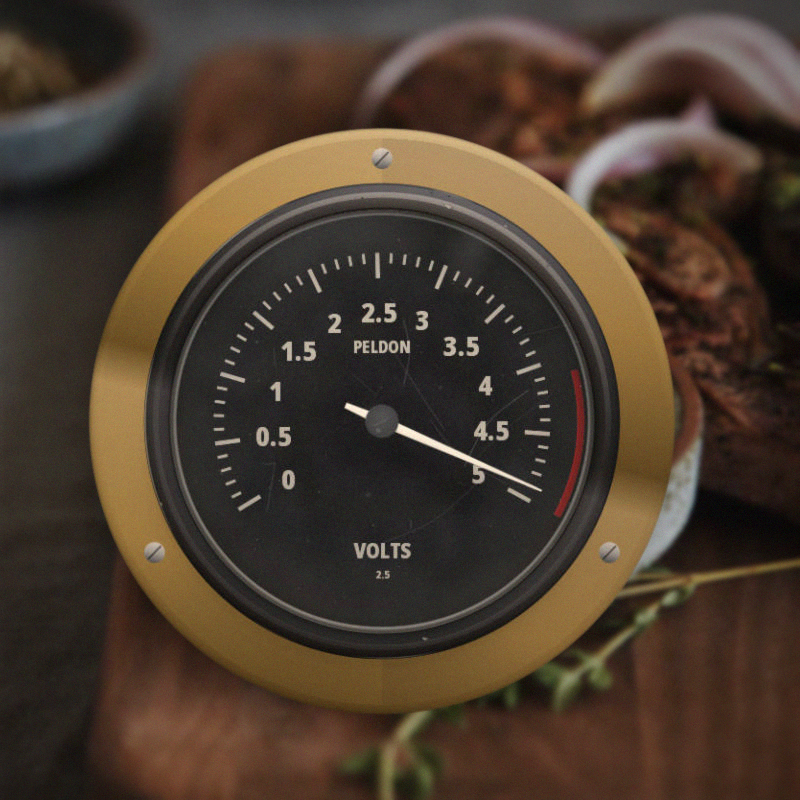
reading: V 4.9
